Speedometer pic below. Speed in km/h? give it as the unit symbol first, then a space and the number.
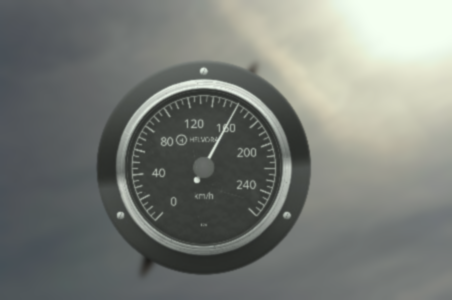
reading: km/h 160
